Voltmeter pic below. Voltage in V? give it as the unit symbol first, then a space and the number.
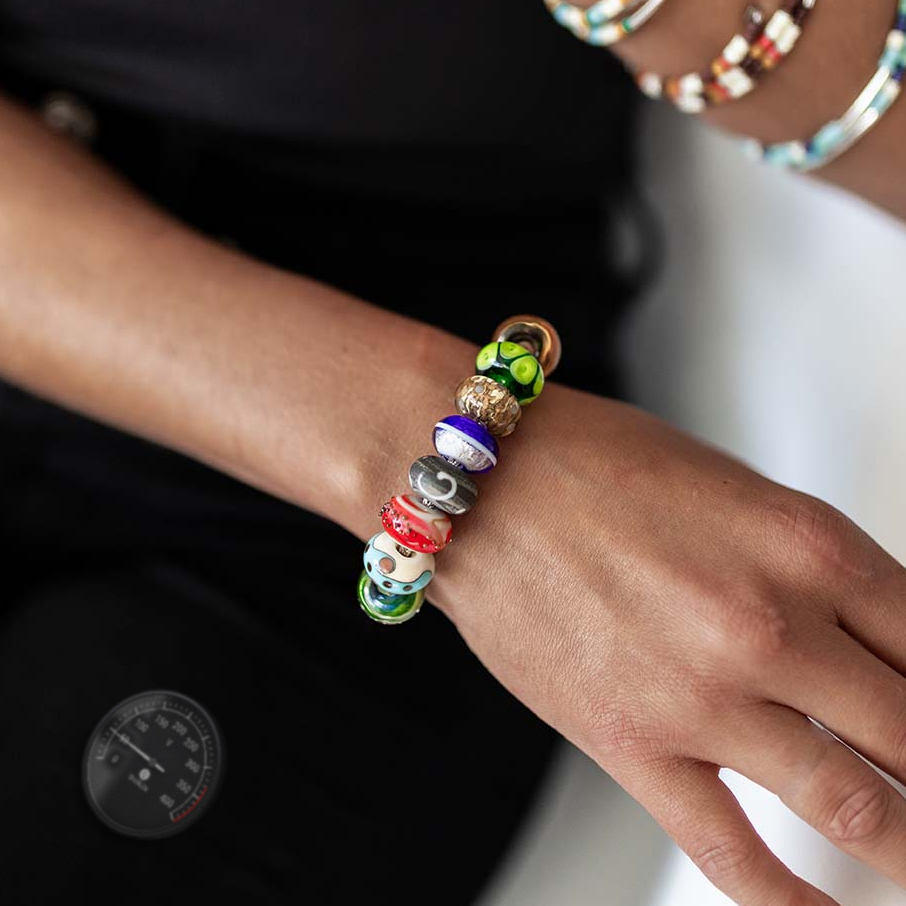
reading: V 50
